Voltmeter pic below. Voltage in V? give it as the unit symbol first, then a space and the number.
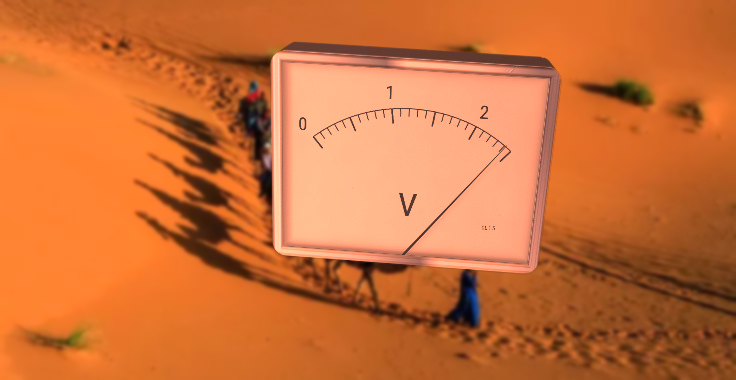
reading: V 2.4
